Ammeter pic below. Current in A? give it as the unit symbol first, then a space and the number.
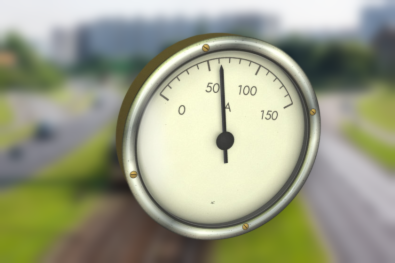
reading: A 60
